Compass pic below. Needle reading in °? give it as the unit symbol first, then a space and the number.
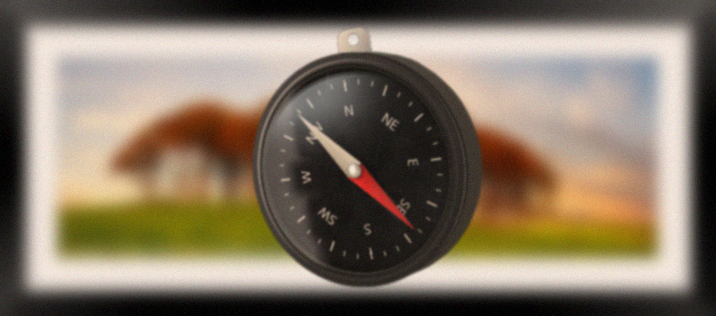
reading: ° 140
